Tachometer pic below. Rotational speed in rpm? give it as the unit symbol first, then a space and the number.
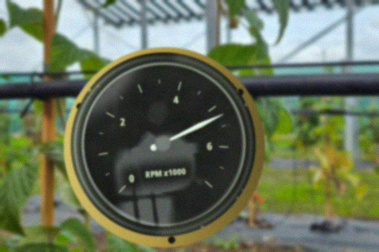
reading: rpm 5250
